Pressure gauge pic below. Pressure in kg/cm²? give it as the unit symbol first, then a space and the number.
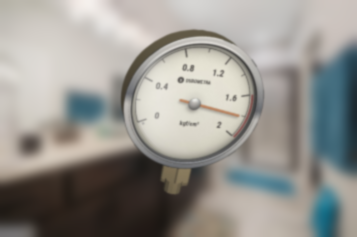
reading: kg/cm² 1.8
